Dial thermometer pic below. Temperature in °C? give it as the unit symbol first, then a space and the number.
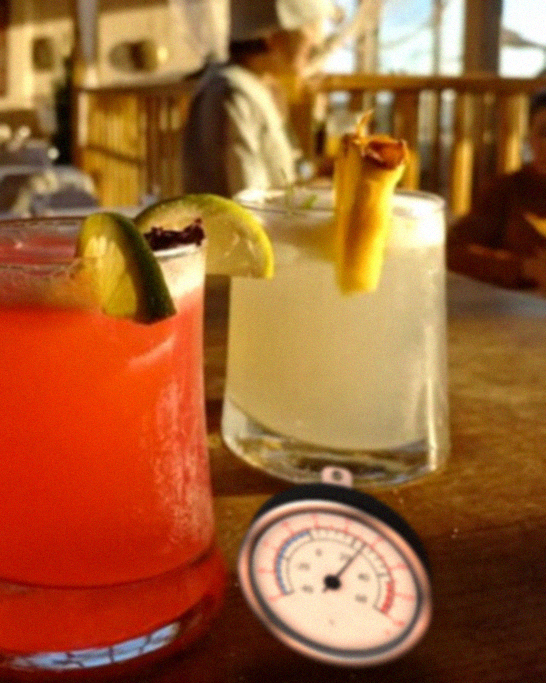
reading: °C 24
